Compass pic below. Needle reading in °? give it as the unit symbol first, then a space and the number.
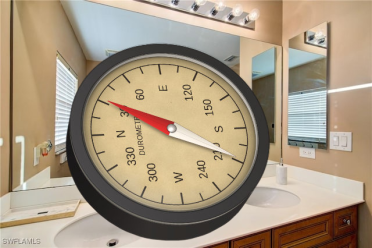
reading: ° 30
